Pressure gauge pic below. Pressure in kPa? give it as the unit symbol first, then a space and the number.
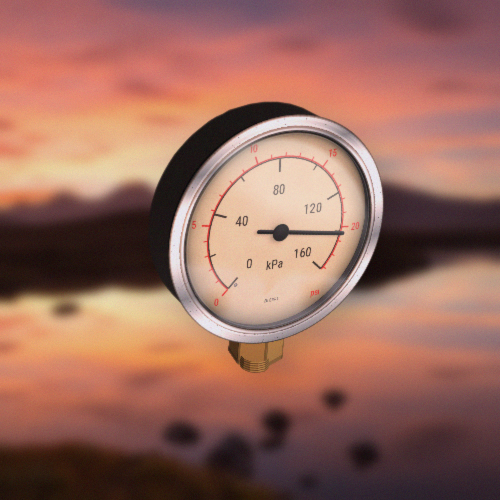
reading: kPa 140
